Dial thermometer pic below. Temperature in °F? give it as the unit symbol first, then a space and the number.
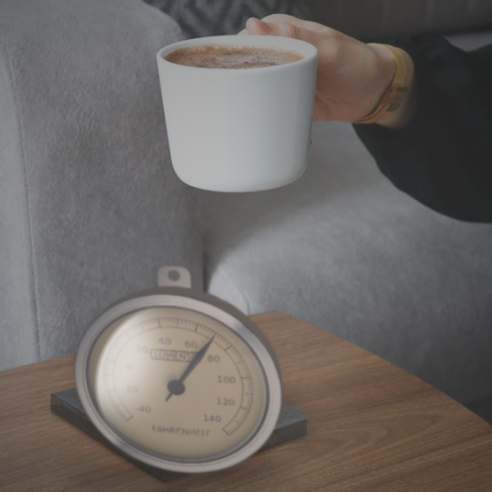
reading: °F 70
